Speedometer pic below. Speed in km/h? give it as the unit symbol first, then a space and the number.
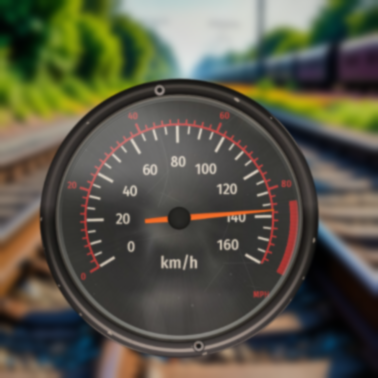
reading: km/h 137.5
